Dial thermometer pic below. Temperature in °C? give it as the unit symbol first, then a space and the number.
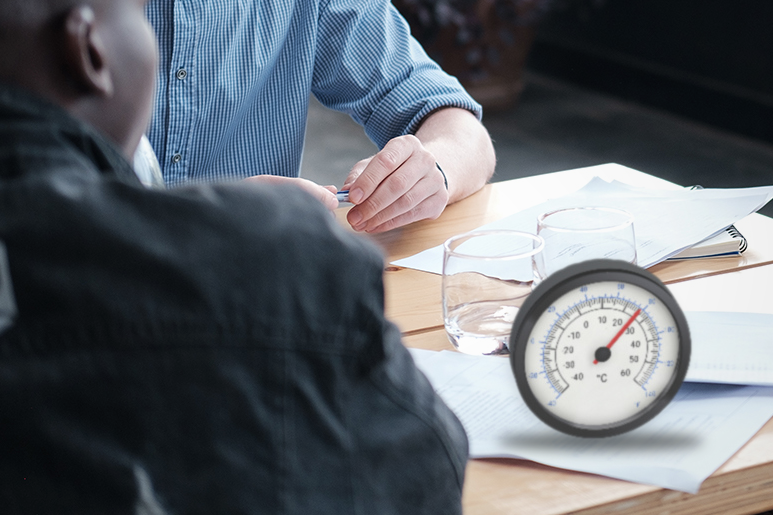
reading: °C 25
